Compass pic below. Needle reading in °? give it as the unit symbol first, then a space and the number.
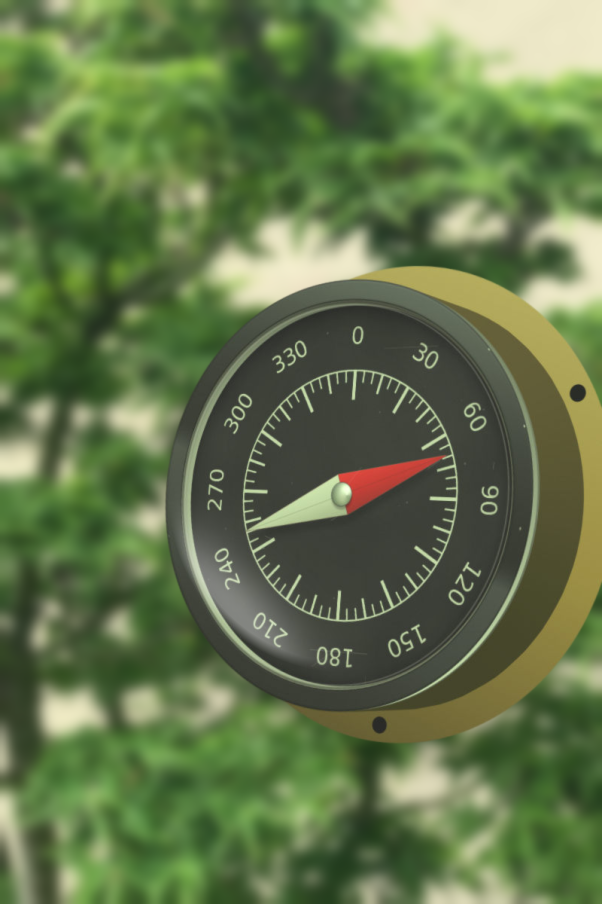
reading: ° 70
